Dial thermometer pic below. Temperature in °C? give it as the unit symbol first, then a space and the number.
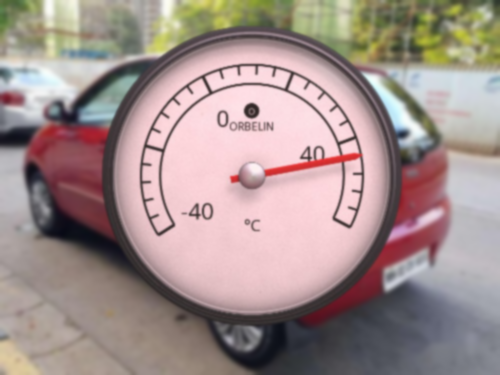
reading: °C 44
